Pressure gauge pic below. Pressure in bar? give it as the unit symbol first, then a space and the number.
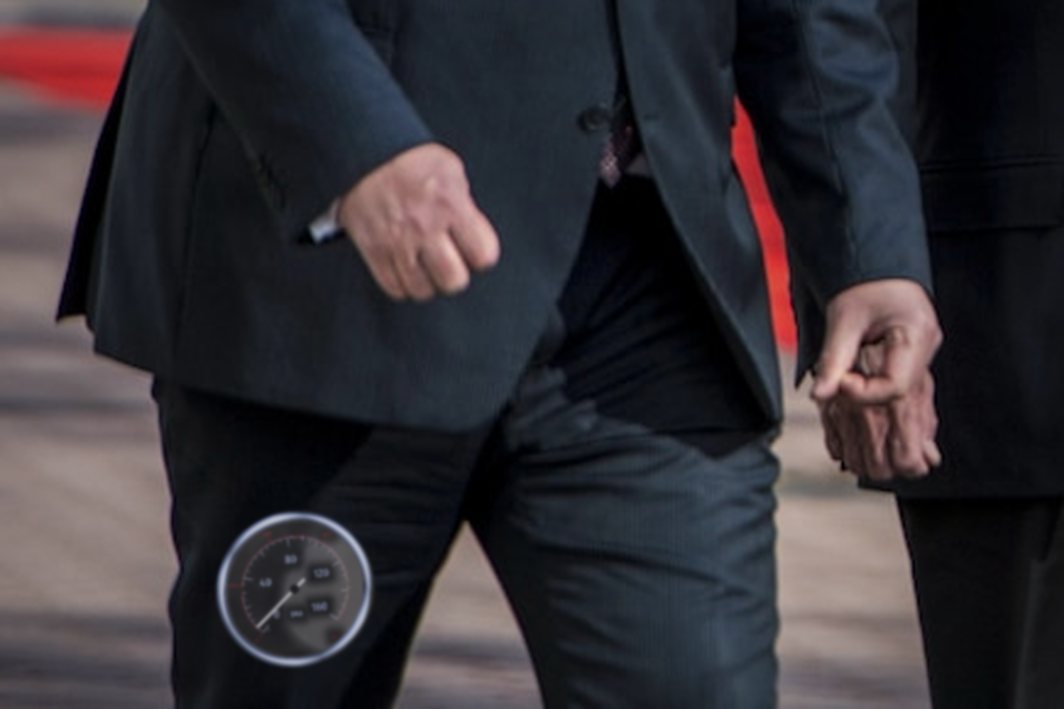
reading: bar 5
